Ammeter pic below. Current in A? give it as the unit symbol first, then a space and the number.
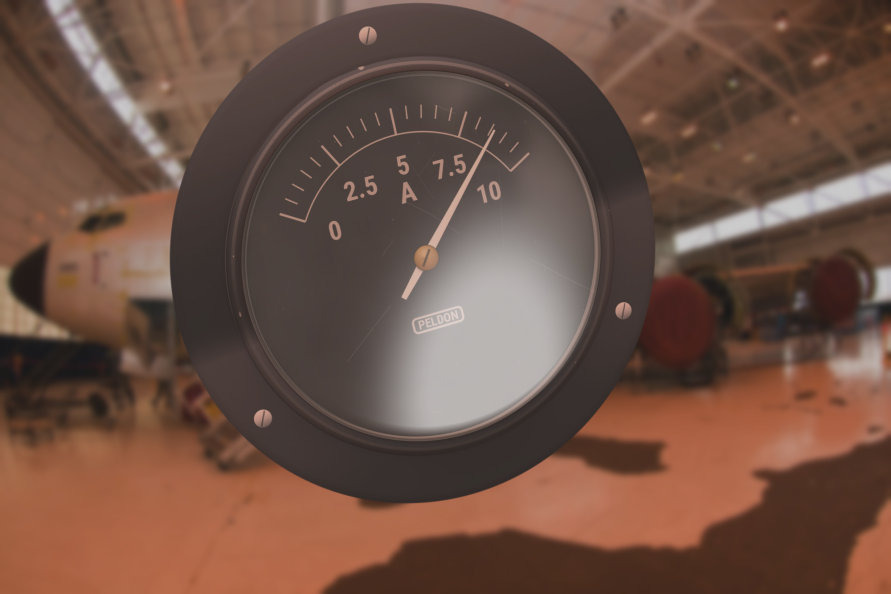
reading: A 8.5
